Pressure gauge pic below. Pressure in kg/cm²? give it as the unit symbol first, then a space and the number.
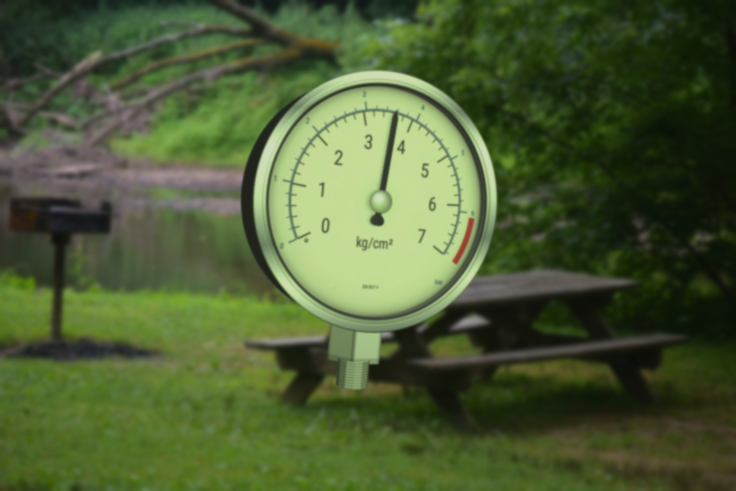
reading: kg/cm² 3.6
